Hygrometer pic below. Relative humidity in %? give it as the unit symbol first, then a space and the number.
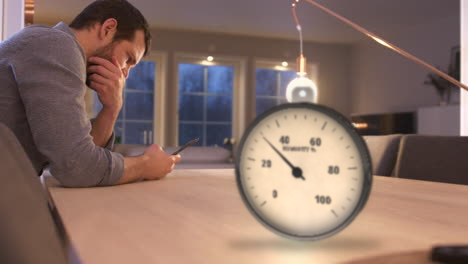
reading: % 32
